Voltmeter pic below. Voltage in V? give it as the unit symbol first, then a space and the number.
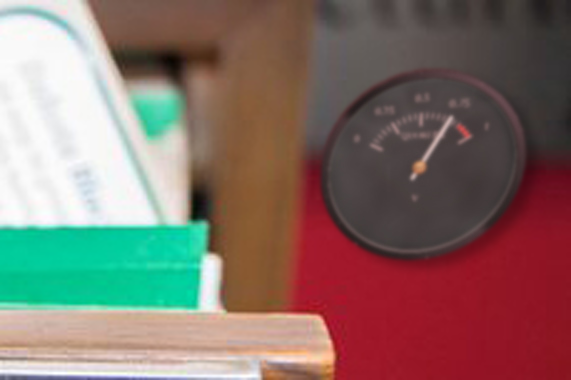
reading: V 0.75
